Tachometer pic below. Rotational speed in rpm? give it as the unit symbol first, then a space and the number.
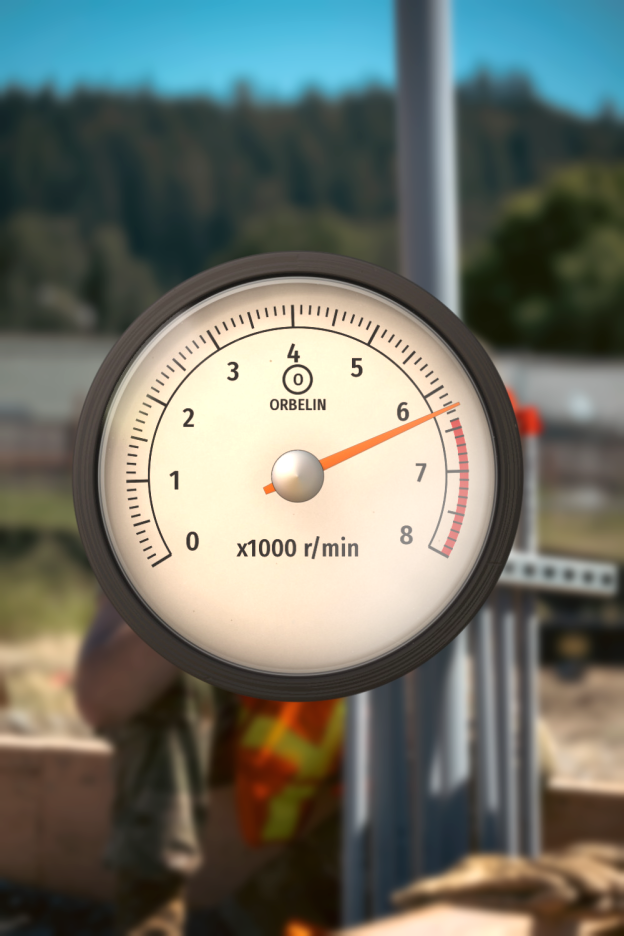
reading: rpm 6250
